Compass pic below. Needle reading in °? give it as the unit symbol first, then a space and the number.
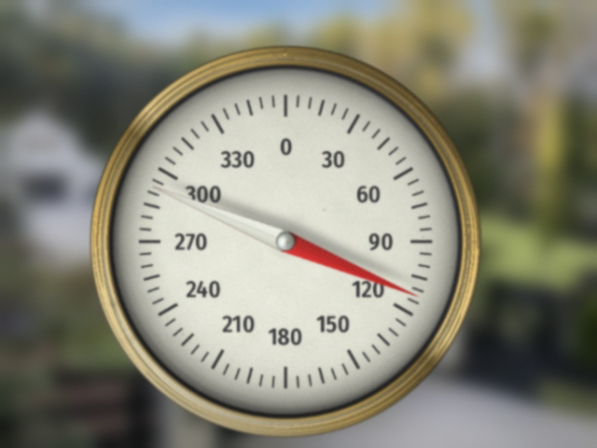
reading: ° 112.5
